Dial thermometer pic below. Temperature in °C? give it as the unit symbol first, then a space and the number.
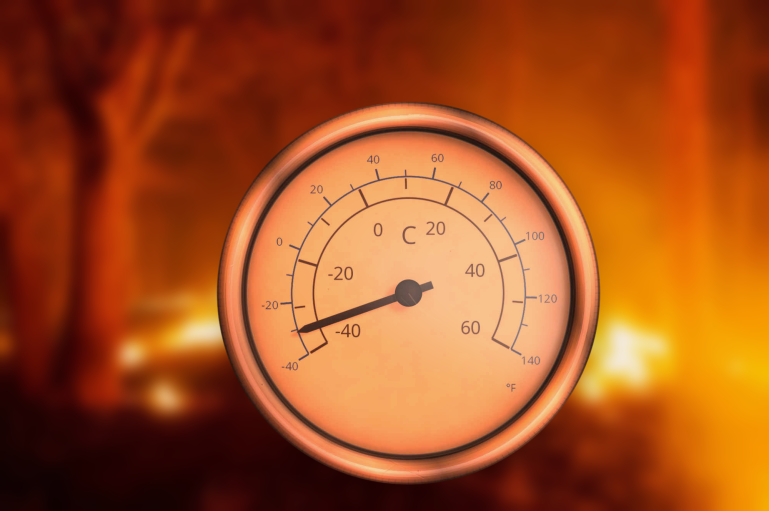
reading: °C -35
